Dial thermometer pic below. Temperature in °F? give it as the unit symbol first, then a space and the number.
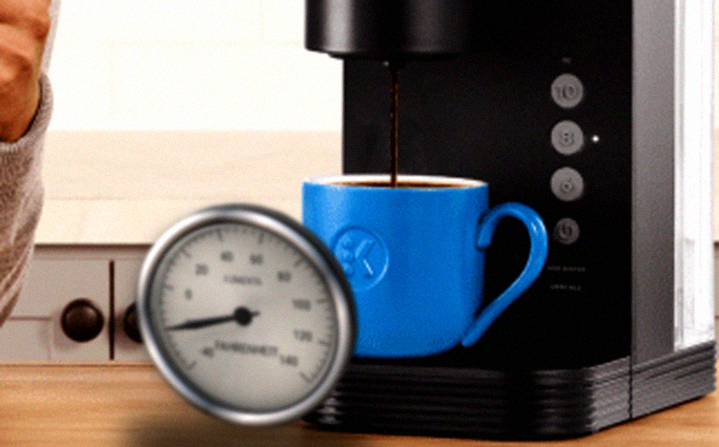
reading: °F -20
